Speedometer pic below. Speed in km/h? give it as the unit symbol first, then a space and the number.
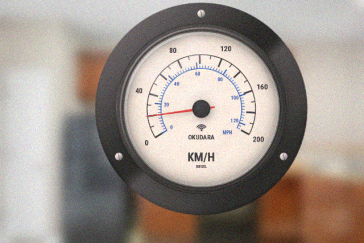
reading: km/h 20
